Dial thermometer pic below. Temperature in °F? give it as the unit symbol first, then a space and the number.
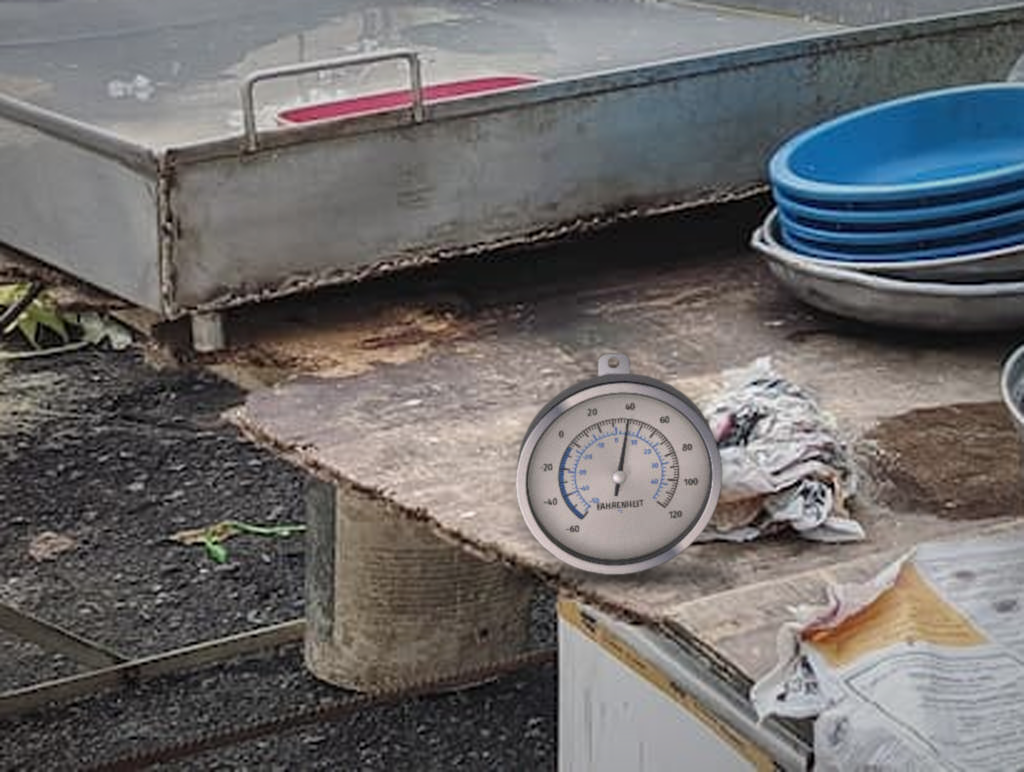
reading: °F 40
